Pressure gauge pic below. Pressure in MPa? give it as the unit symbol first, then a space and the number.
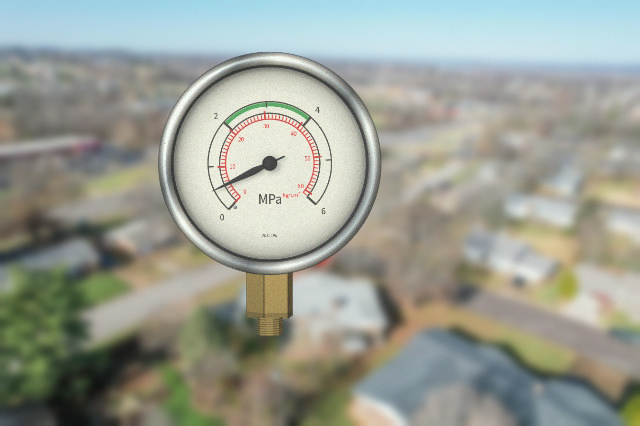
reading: MPa 0.5
